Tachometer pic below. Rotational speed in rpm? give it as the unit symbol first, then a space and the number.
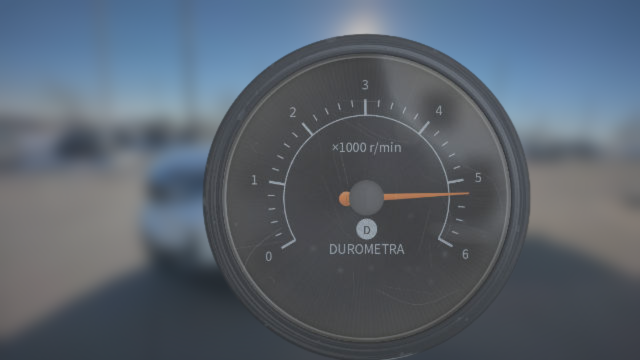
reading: rpm 5200
